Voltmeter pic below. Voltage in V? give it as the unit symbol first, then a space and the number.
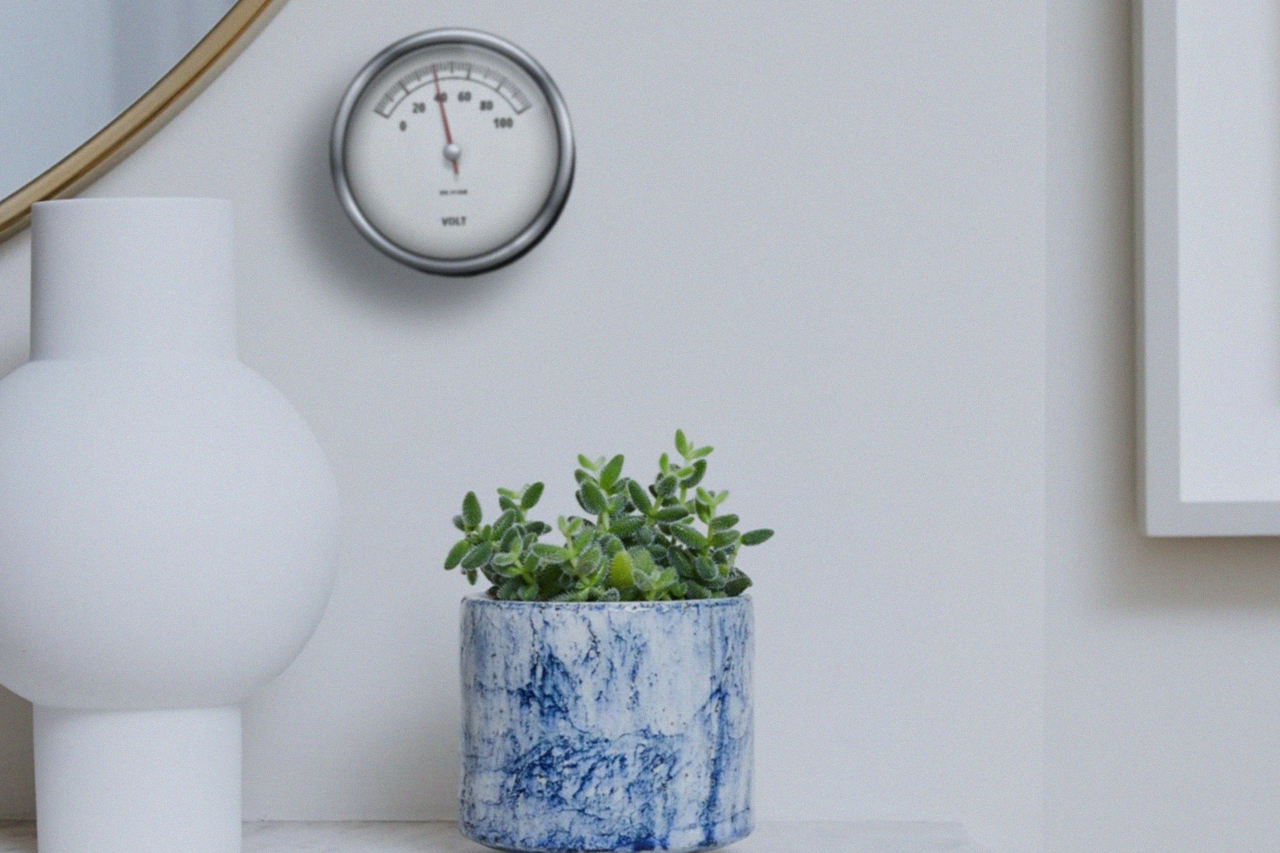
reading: V 40
